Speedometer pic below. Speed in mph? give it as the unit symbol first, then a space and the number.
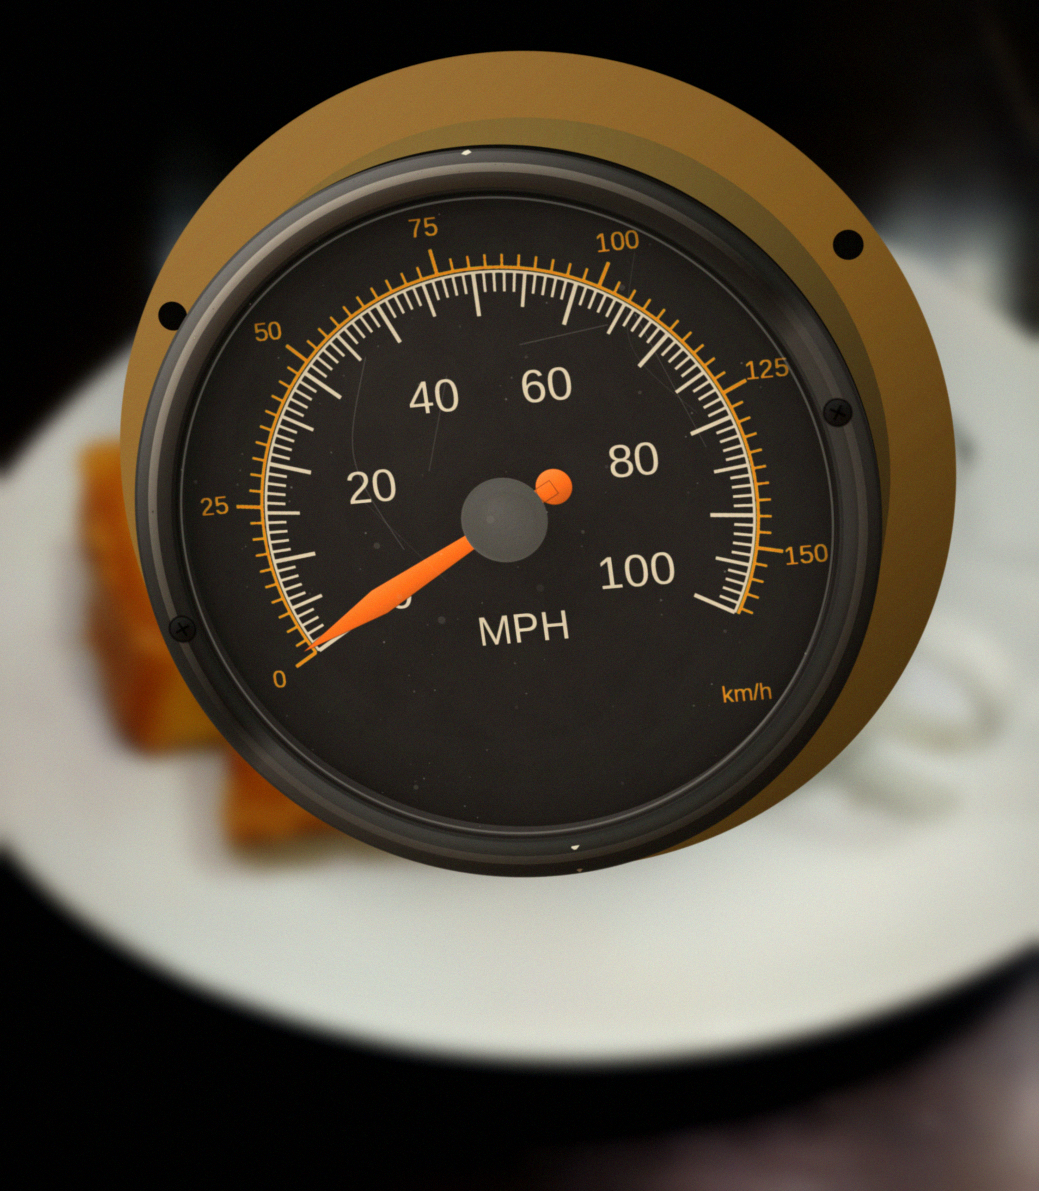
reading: mph 1
